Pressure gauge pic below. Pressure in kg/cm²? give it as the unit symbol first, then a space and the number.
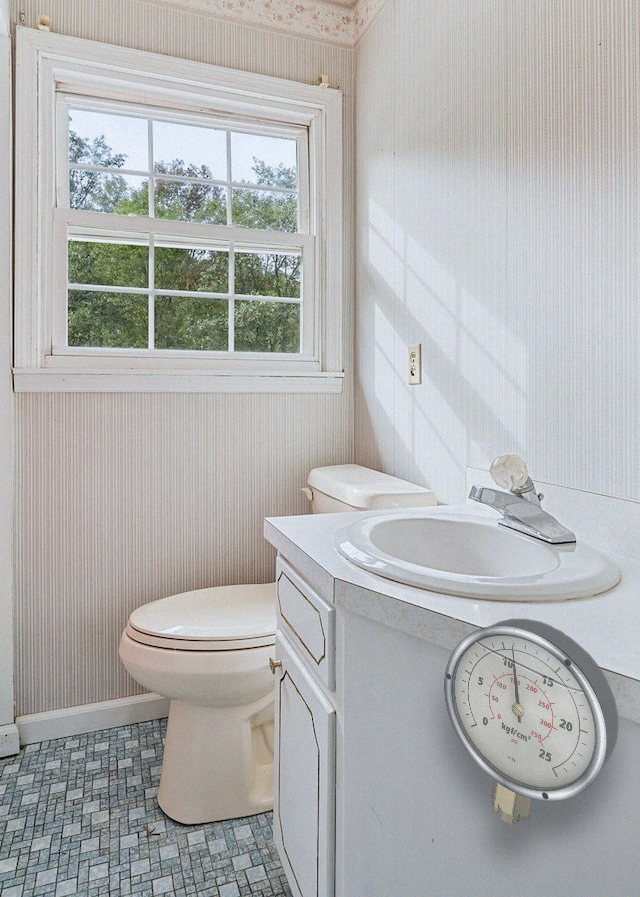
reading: kg/cm² 11
